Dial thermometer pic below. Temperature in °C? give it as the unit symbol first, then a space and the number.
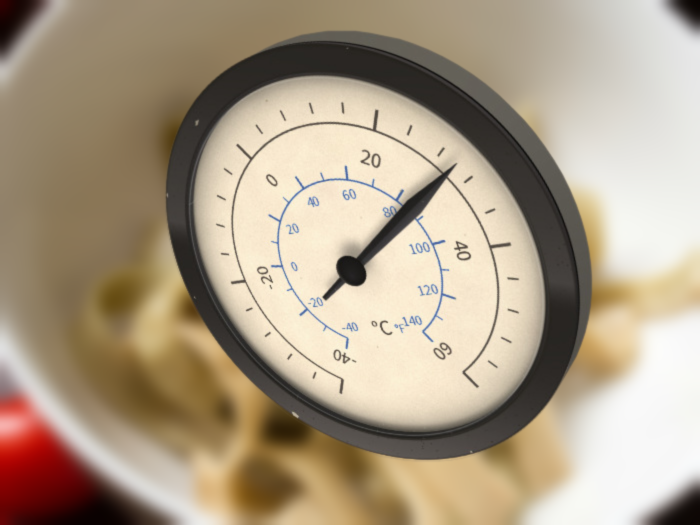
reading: °C 30
